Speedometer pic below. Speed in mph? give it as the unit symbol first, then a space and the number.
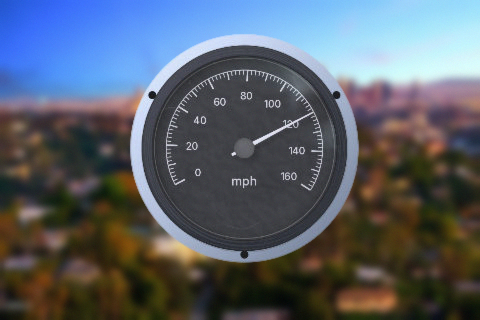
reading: mph 120
